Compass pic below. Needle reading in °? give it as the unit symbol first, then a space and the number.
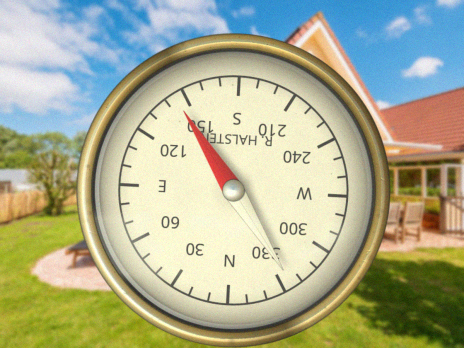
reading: ° 145
